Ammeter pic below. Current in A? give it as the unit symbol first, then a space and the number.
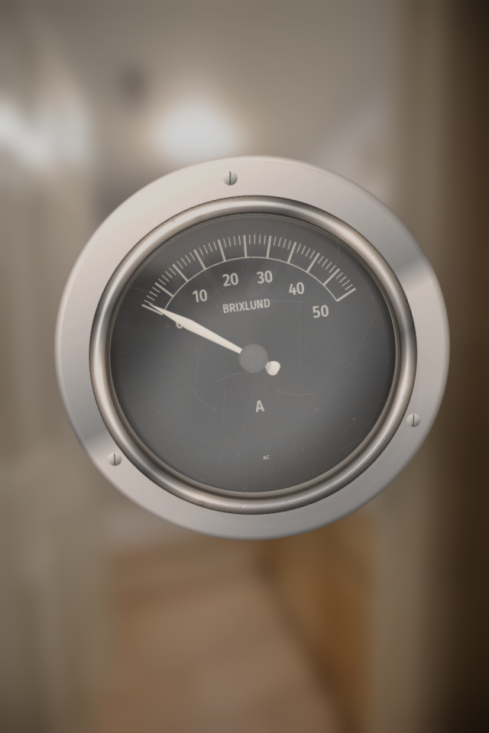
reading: A 1
